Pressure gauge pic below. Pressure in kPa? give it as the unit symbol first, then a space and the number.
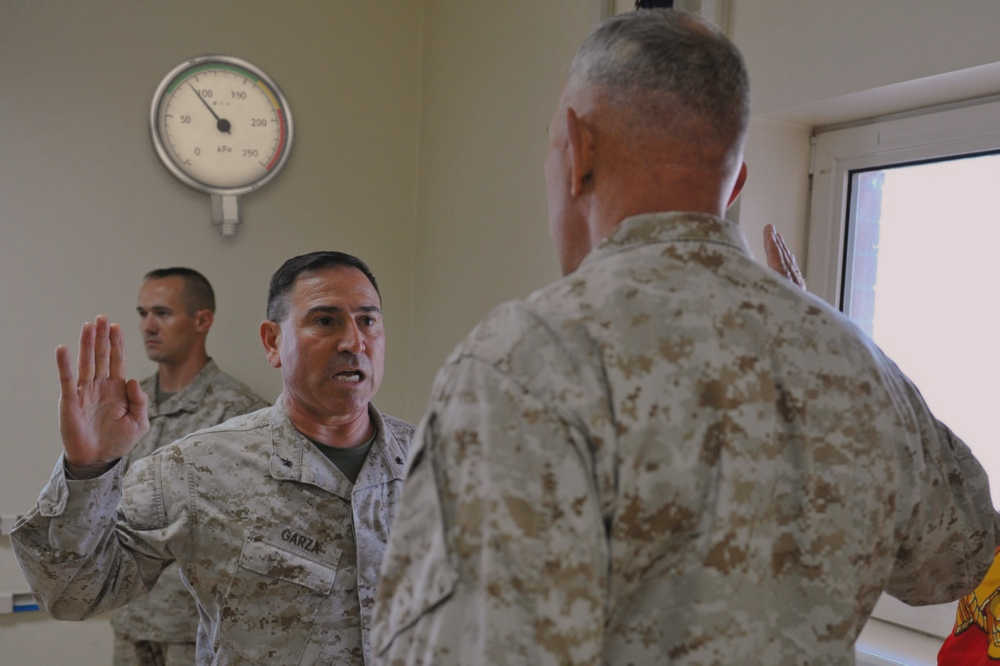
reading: kPa 90
